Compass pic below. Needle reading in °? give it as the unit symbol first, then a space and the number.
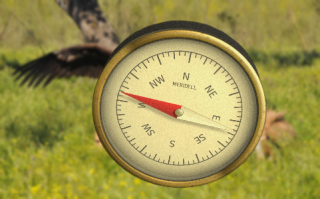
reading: ° 280
